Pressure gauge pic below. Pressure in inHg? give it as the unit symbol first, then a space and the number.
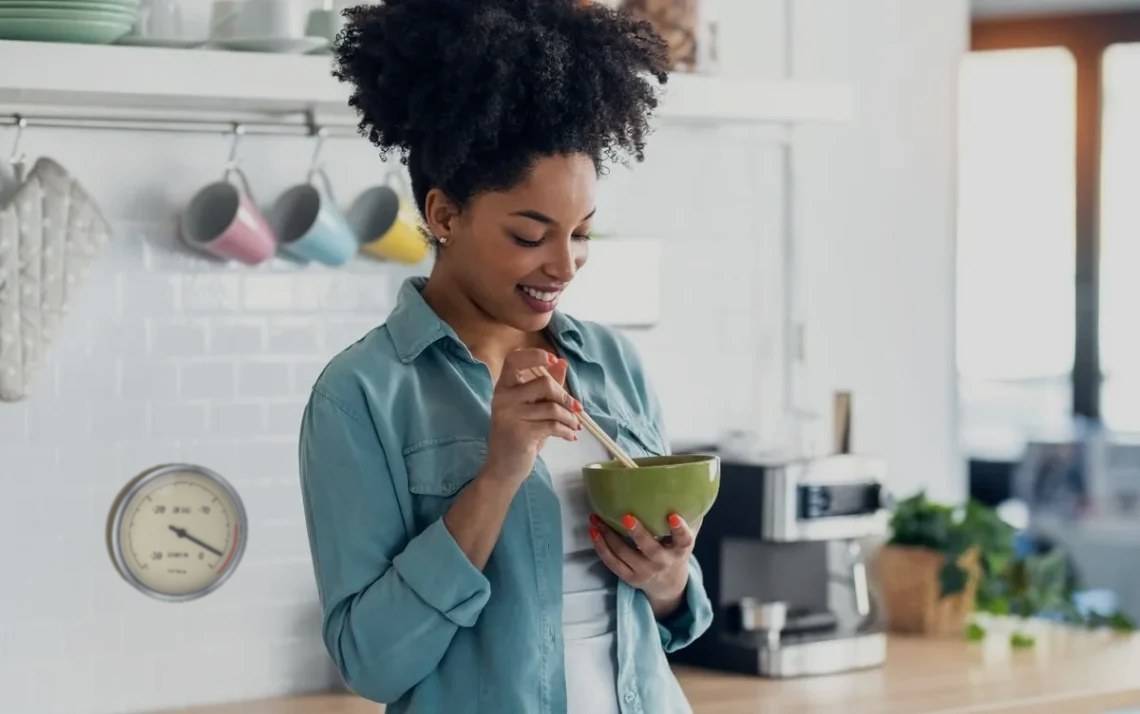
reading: inHg -2
